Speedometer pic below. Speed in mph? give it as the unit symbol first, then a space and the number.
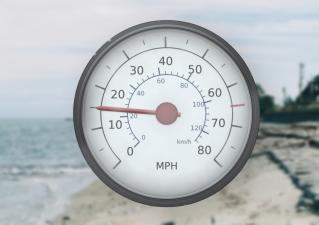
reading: mph 15
